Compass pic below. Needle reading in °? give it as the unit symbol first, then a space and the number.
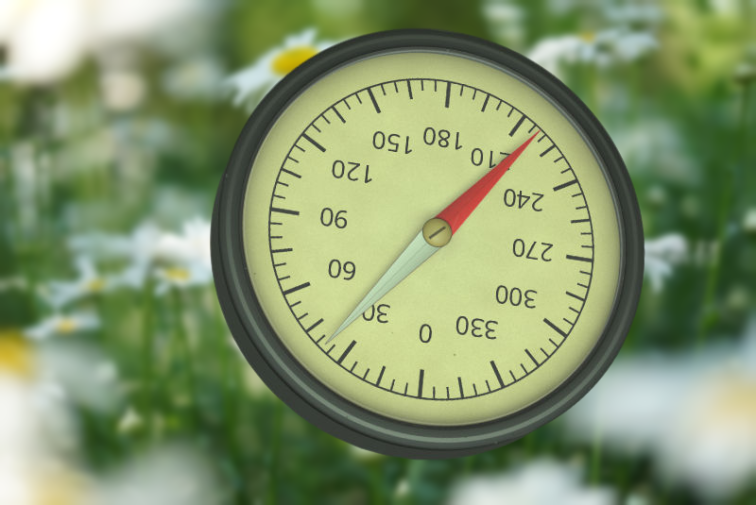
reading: ° 217.5
